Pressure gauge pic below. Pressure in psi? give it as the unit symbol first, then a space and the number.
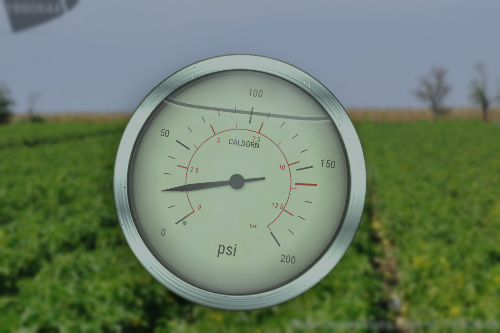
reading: psi 20
